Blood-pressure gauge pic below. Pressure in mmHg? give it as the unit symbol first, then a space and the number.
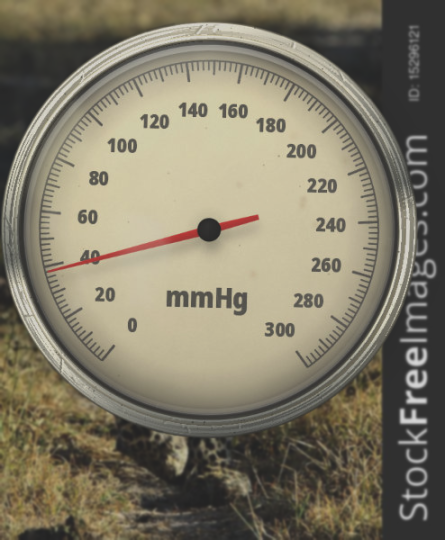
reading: mmHg 38
